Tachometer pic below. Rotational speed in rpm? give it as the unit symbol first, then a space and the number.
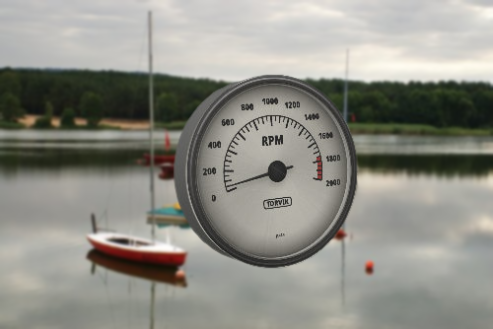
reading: rpm 50
